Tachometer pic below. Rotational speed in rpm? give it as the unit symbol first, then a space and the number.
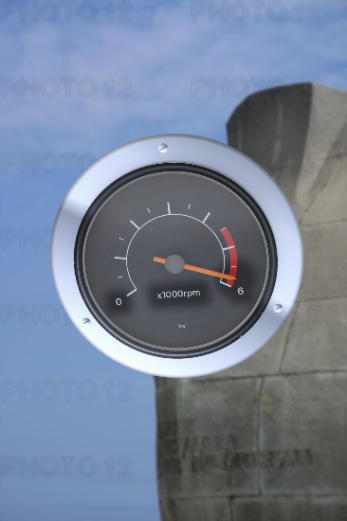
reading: rpm 5750
